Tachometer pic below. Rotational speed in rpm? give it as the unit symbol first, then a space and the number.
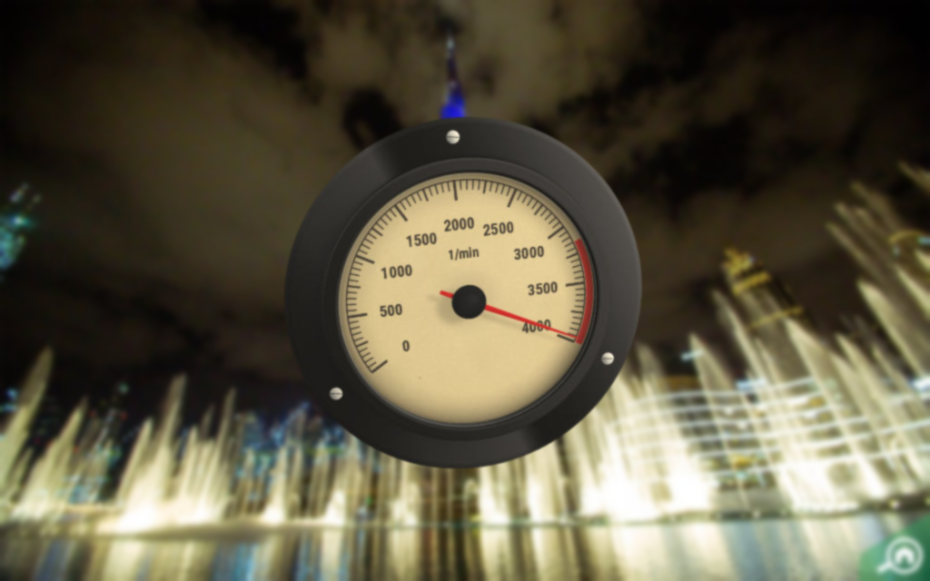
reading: rpm 3950
